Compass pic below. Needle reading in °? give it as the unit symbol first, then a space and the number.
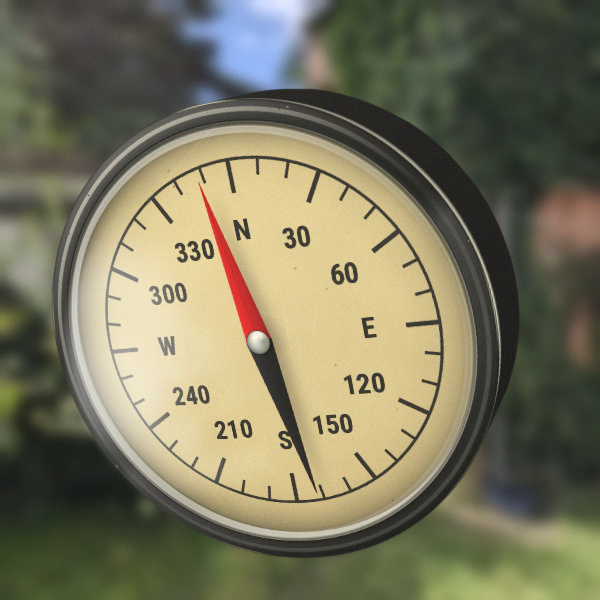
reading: ° 350
